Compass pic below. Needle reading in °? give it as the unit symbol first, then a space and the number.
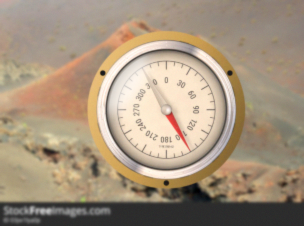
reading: ° 150
